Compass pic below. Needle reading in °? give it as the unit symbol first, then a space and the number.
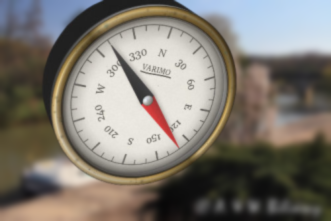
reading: ° 130
